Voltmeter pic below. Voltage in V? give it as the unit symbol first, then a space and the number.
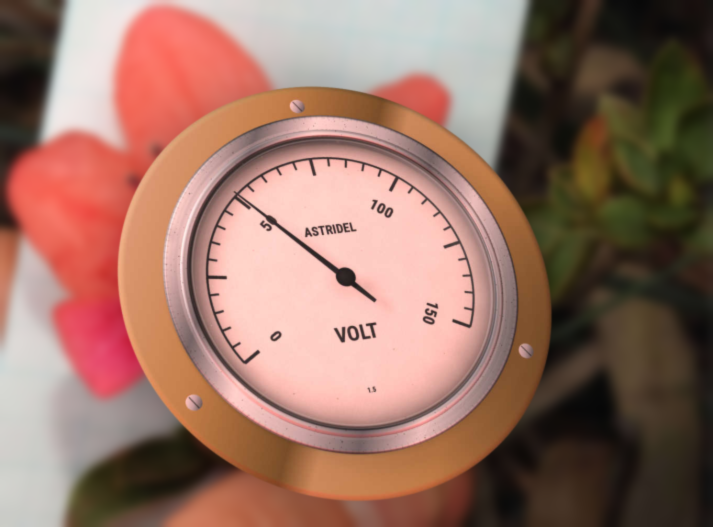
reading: V 50
